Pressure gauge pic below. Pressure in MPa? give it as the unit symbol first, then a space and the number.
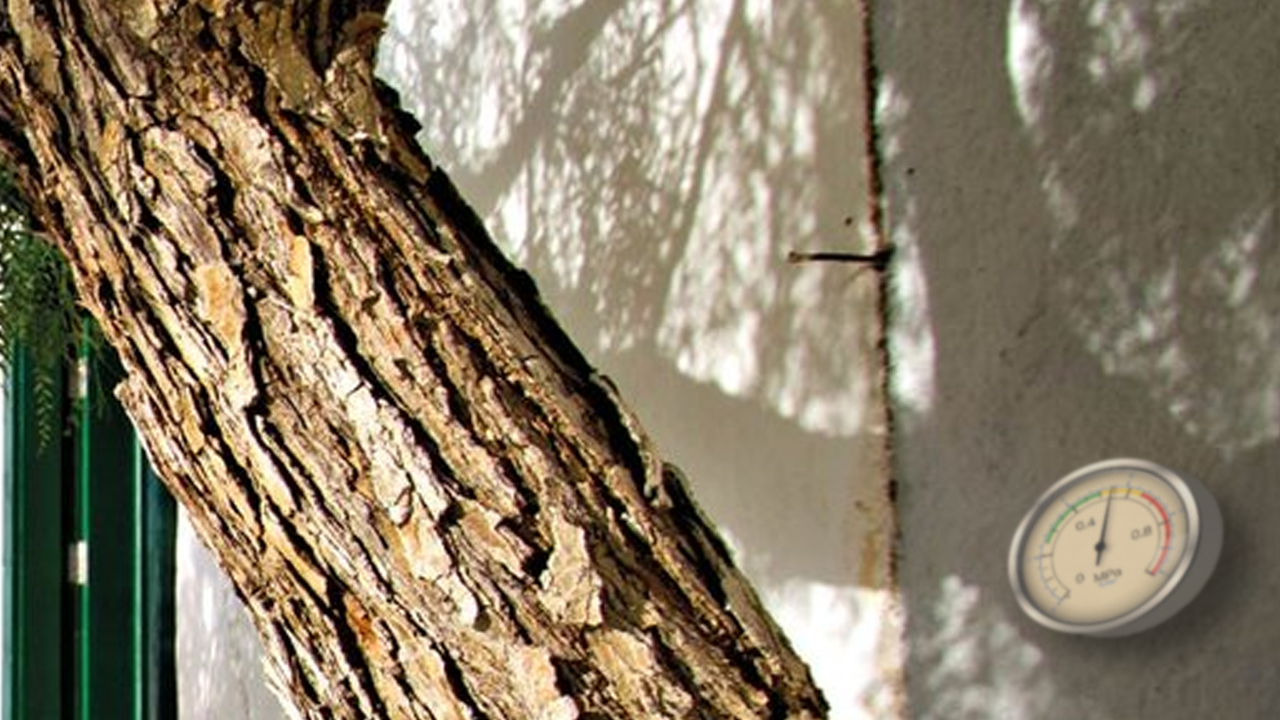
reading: MPa 0.55
